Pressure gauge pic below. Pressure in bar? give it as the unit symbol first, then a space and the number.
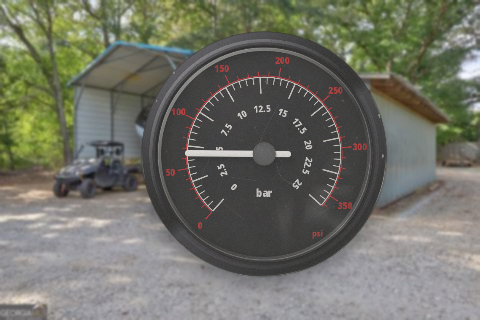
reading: bar 4.5
